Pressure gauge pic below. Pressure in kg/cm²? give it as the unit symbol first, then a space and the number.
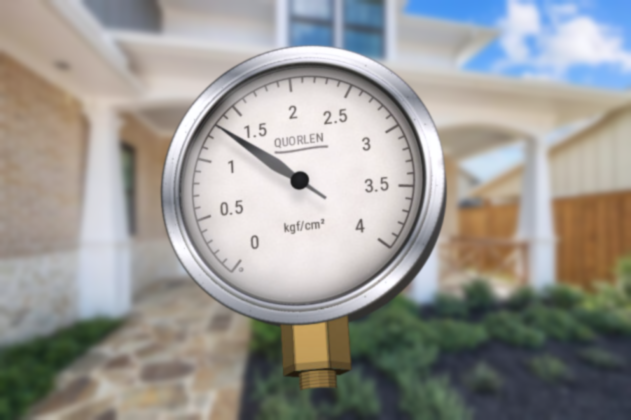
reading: kg/cm² 1.3
